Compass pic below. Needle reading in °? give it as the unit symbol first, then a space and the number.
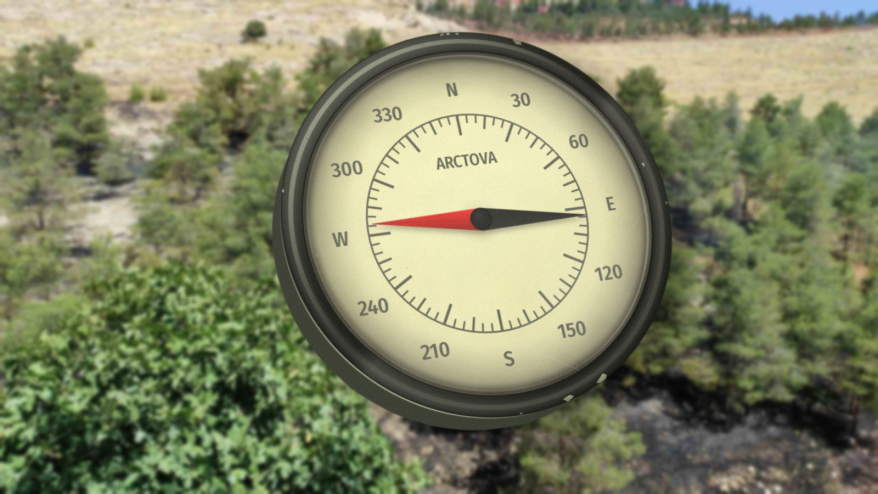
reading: ° 275
